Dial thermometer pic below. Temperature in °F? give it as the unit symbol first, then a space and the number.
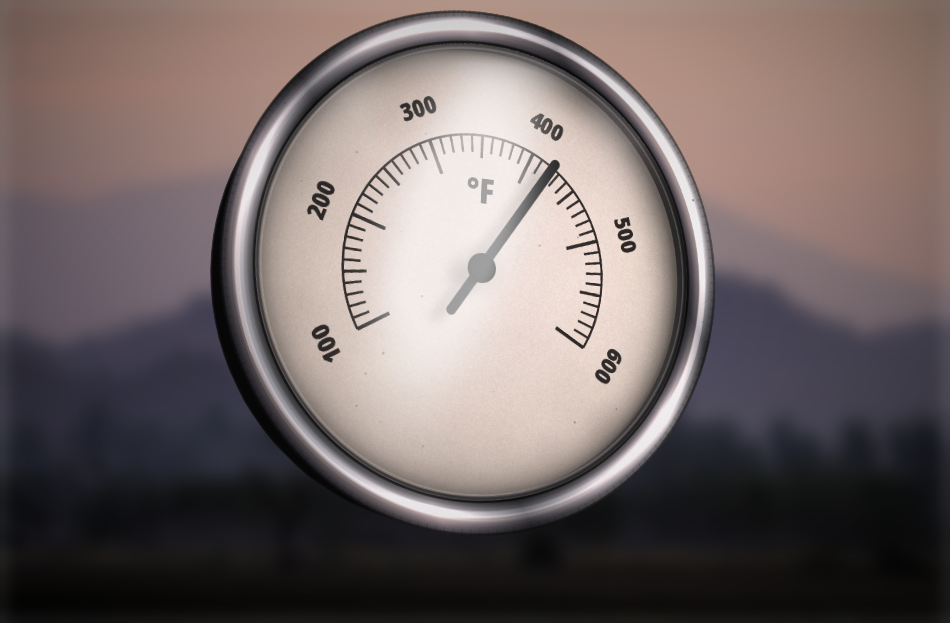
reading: °F 420
